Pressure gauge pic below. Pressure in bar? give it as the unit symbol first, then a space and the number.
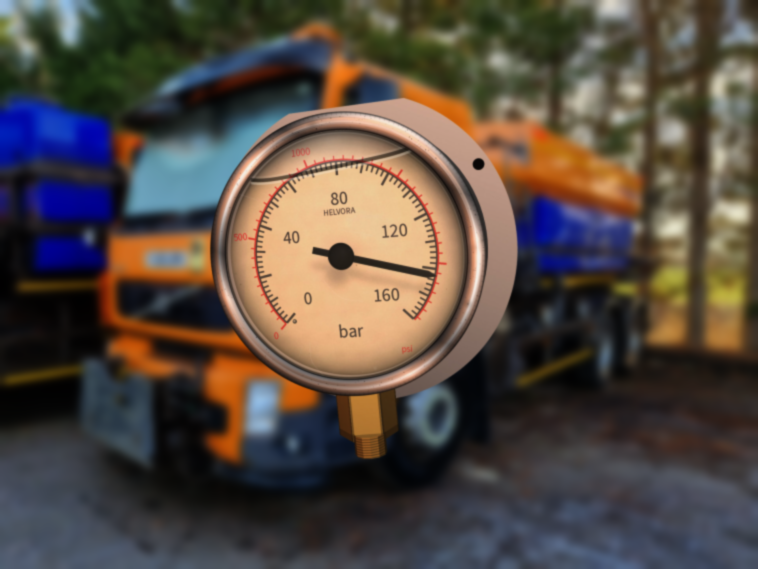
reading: bar 142
